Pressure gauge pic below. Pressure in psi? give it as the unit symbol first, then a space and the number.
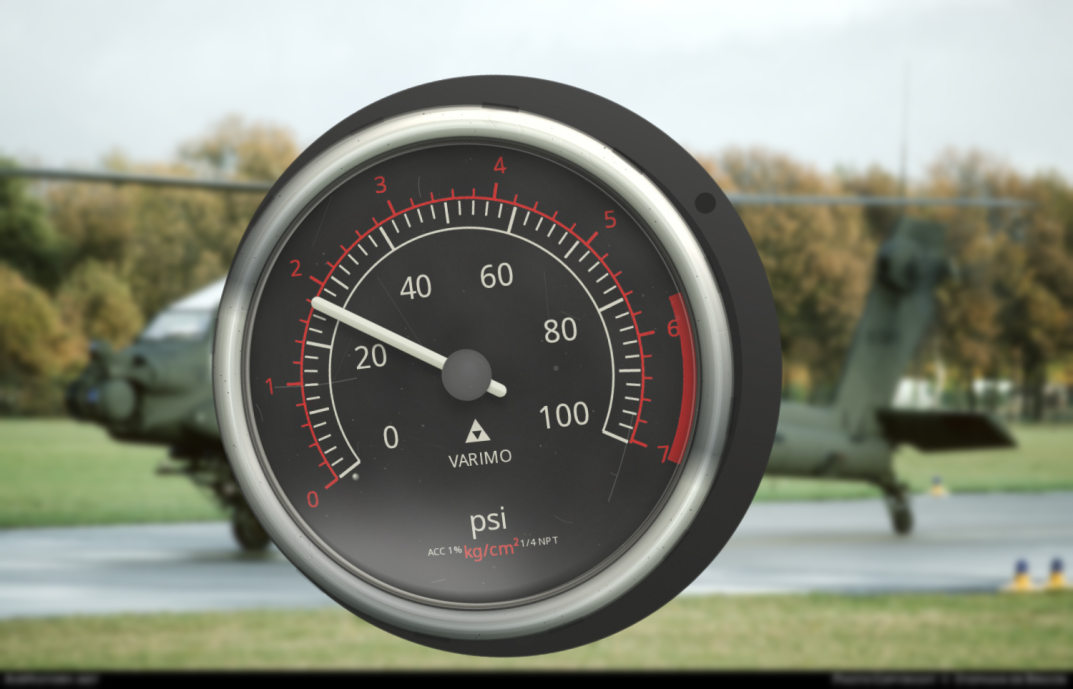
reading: psi 26
